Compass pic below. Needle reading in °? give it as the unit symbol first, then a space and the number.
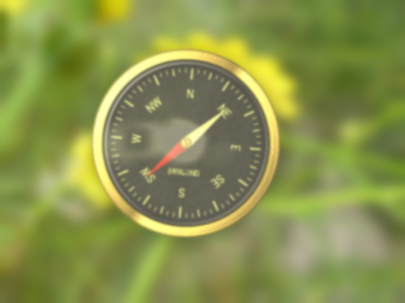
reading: ° 225
